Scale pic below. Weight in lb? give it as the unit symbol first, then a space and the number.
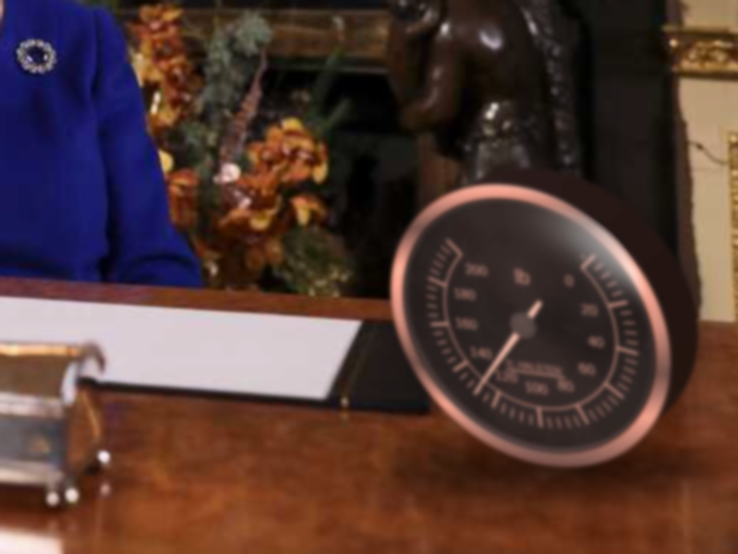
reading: lb 128
